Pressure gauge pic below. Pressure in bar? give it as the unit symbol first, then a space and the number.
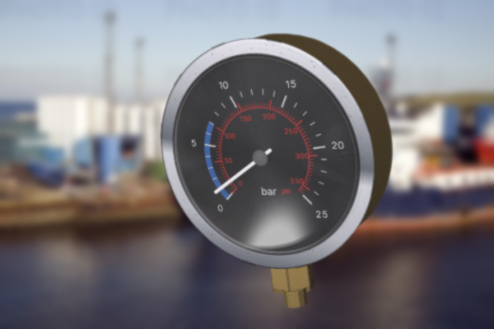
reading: bar 1
